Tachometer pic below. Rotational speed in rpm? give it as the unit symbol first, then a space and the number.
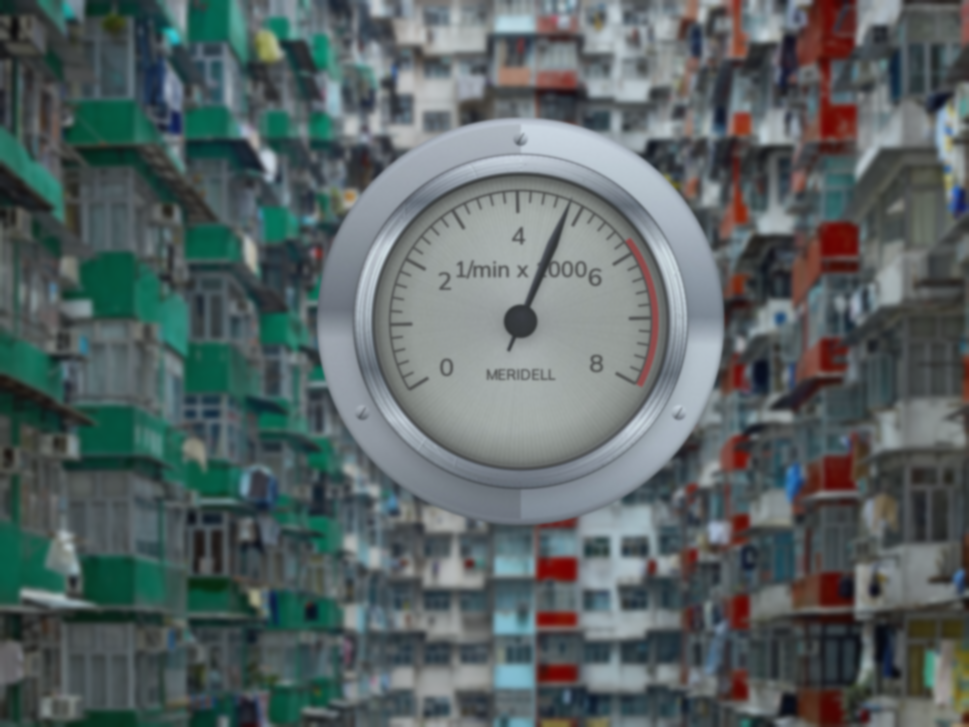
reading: rpm 4800
